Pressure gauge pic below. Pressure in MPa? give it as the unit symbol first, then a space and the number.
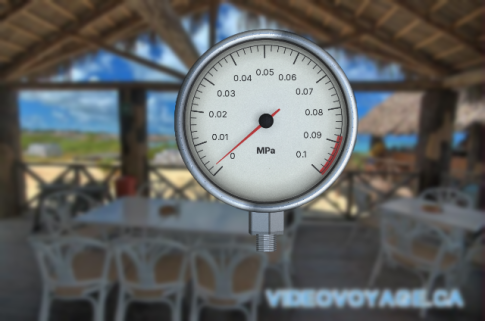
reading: MPa 0.002
